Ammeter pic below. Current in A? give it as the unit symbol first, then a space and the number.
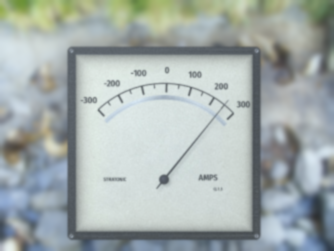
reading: A 250
